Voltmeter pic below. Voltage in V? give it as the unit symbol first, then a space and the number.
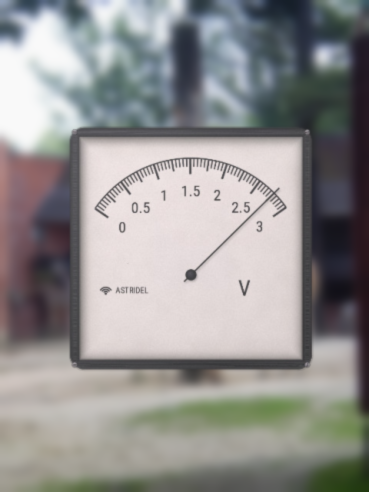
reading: V 2.75
